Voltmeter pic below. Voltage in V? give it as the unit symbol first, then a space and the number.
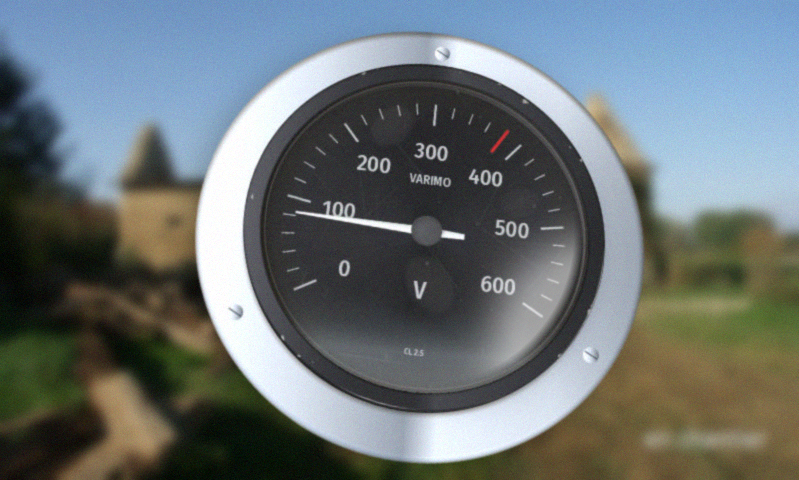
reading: V 80
